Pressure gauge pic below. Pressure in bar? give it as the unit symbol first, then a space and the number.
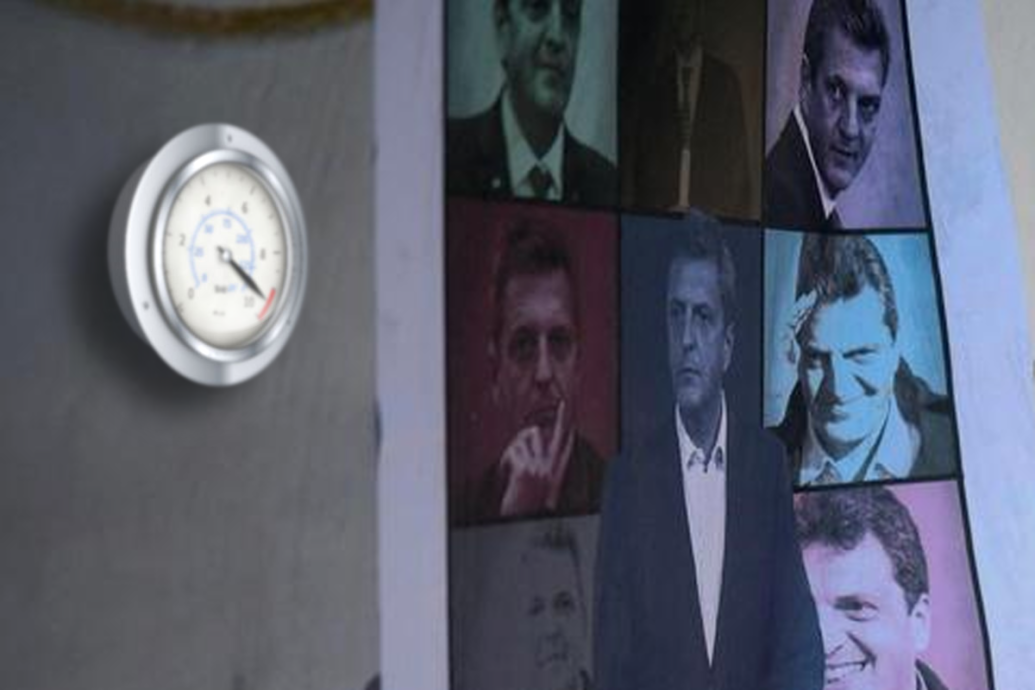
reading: bar 9.5
